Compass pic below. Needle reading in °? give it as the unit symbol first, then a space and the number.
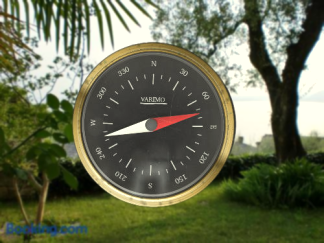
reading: ° 75
